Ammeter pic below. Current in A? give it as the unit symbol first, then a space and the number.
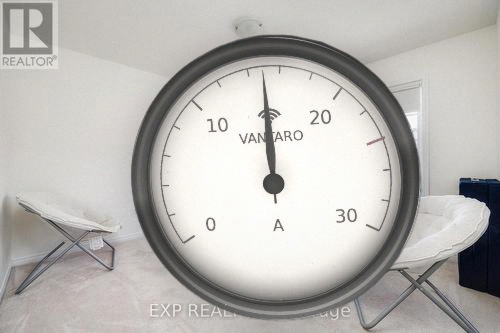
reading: A 15
